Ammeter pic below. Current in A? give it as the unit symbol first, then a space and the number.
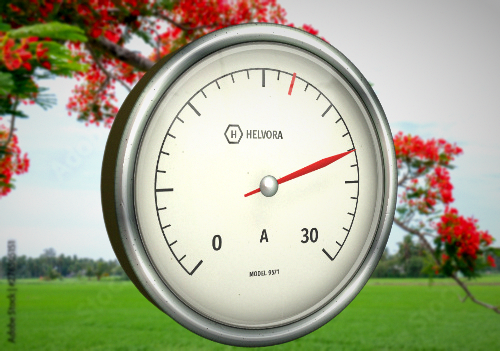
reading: A 23
